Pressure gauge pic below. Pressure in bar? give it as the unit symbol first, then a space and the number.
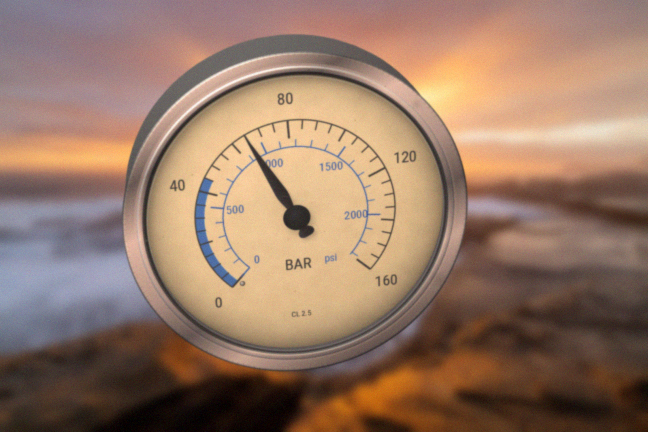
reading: bar 65
